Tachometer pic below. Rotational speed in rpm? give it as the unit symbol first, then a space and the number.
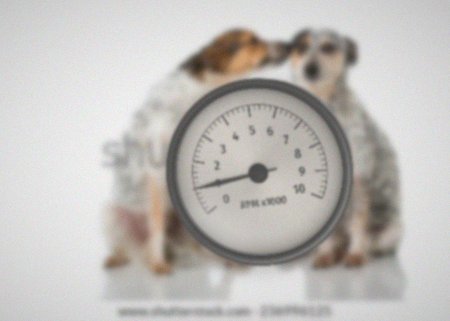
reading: rpm 1000
